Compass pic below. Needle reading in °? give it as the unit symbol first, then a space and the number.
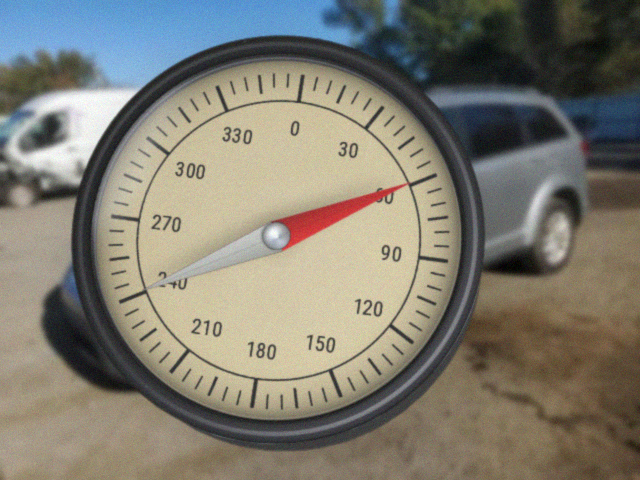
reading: ° 60
